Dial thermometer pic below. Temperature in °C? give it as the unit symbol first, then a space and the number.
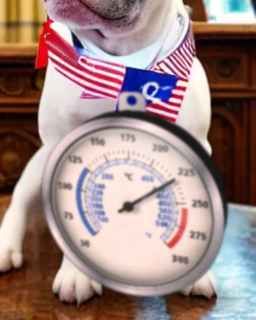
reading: °C 225
